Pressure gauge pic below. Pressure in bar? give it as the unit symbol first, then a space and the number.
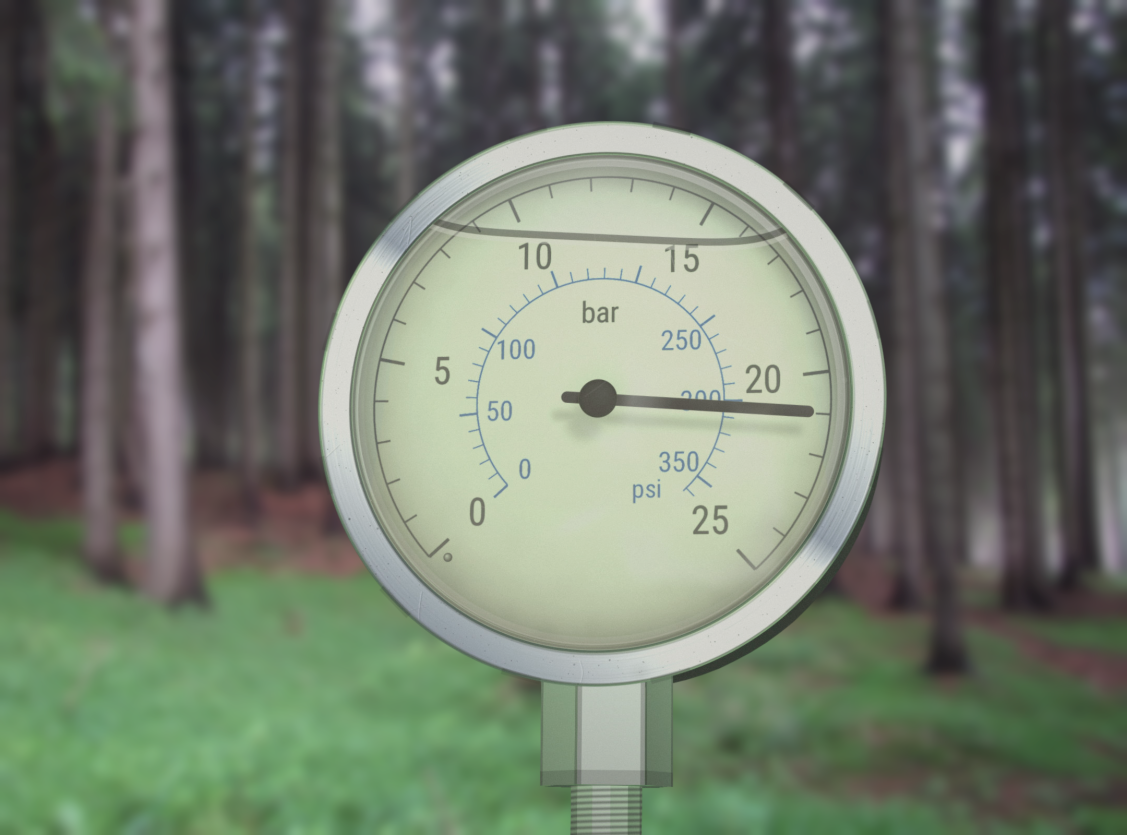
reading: bar 21
